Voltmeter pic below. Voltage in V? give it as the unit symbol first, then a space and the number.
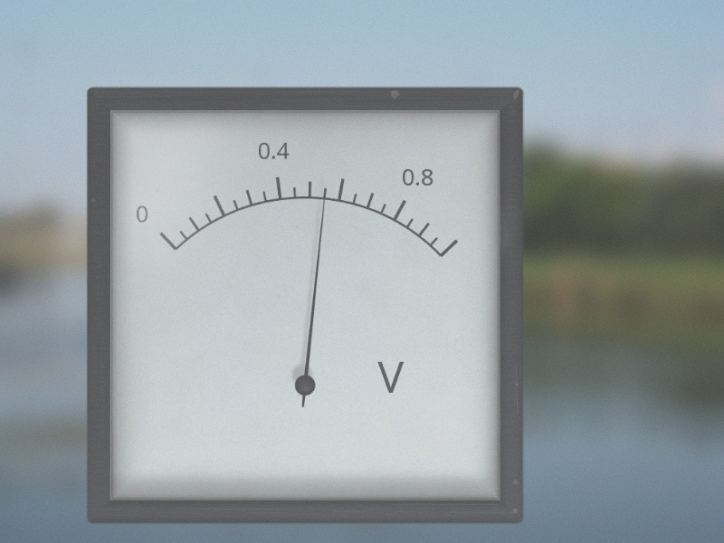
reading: V 0.55
